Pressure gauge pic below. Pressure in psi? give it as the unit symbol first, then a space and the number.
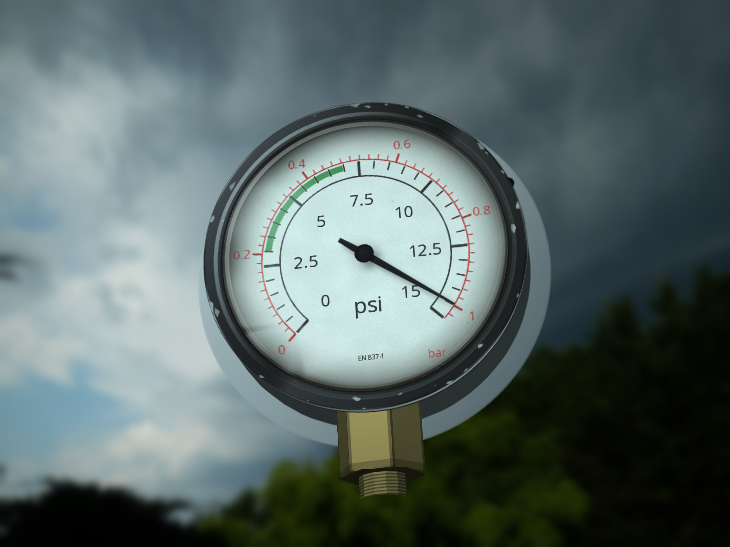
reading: psi 14.5
